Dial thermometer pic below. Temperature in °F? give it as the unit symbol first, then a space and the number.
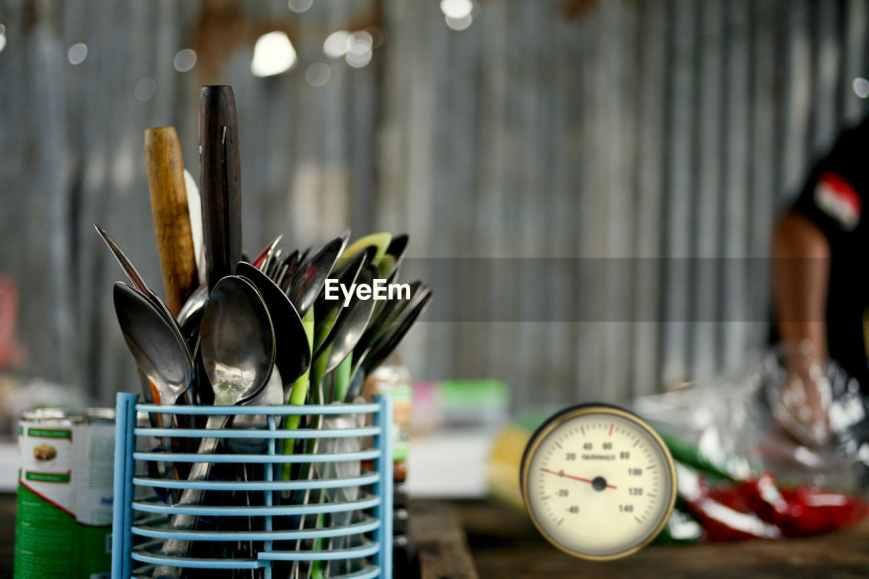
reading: °F 0
